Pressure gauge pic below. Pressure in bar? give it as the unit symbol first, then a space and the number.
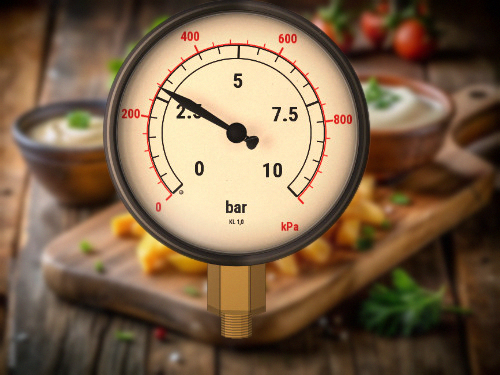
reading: bar 2.75
